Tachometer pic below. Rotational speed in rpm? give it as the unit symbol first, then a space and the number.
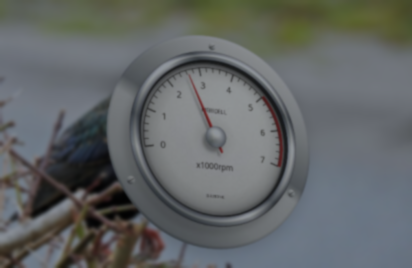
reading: rpm 2600
